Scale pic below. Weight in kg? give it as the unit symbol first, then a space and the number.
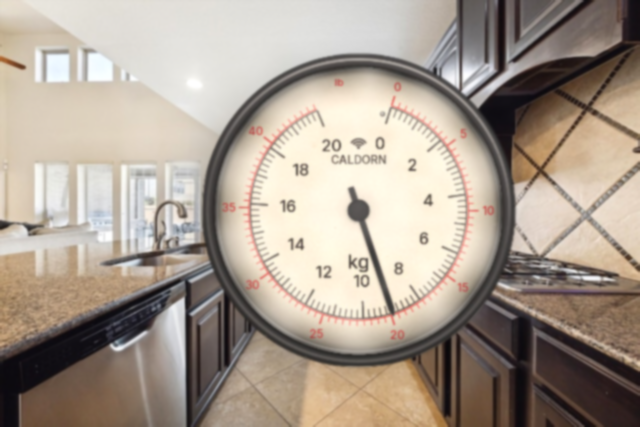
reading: kg 9
